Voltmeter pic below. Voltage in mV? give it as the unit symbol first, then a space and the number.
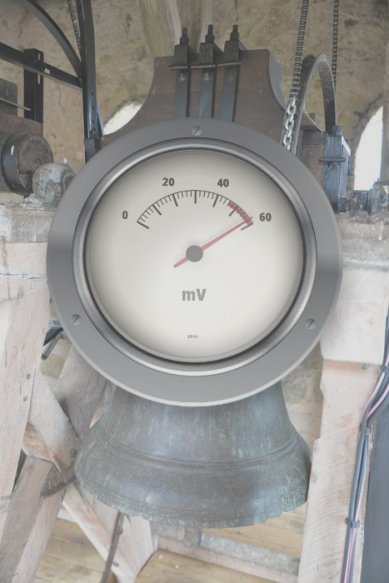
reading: mV 58
